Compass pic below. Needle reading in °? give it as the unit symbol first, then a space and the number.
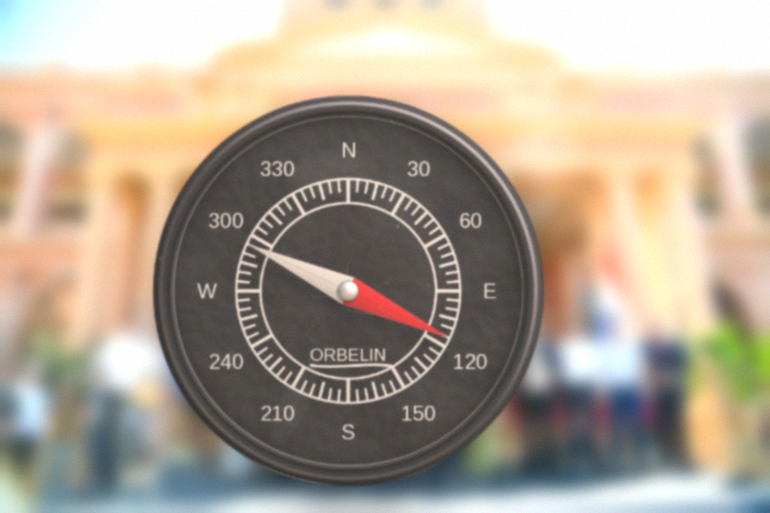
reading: ° 115
